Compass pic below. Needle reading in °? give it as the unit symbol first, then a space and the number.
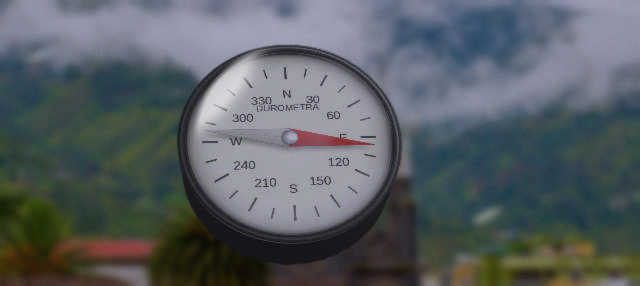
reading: ° 97.5
